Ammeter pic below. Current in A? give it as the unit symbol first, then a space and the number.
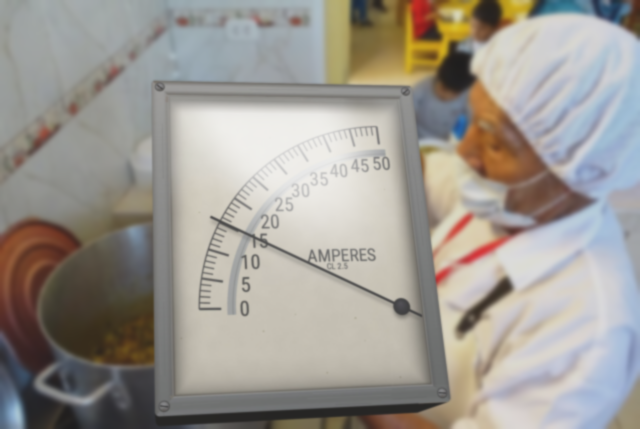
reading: A 15
